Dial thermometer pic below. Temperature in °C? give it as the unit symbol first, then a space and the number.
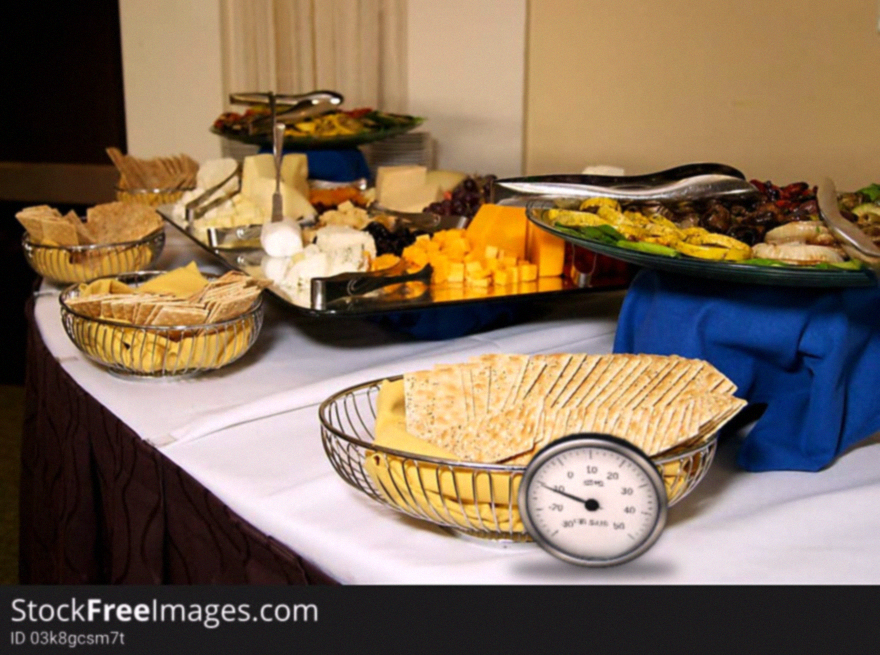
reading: °C -10
